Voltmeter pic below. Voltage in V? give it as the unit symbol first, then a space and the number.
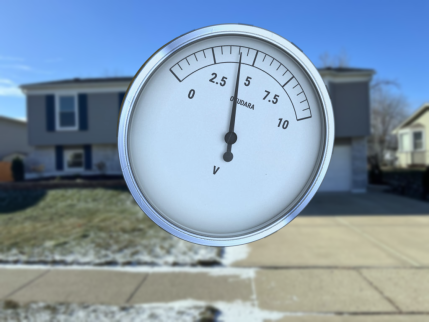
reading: V 4
